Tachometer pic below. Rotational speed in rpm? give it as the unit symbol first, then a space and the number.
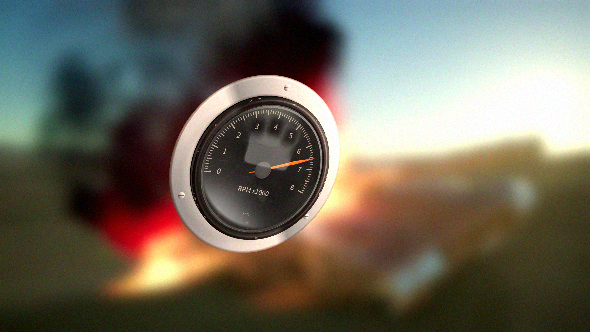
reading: rpm 6500
